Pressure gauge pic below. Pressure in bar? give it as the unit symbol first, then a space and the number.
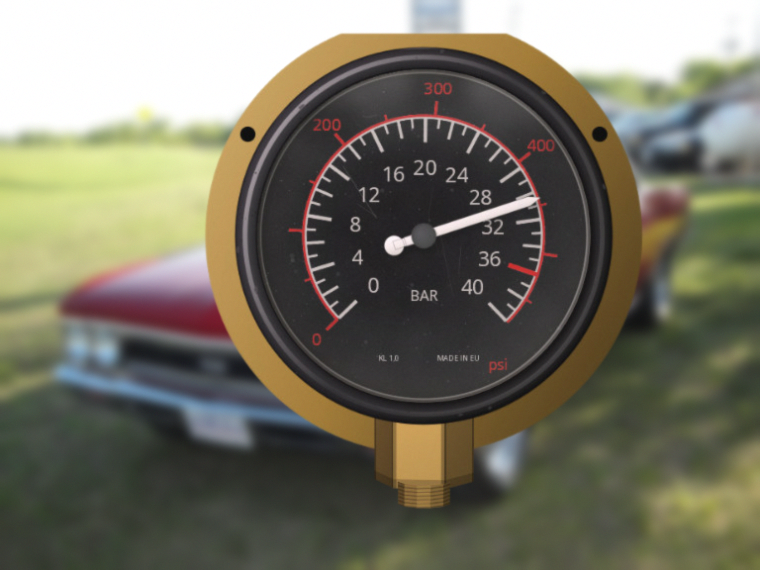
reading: bar 30.5
